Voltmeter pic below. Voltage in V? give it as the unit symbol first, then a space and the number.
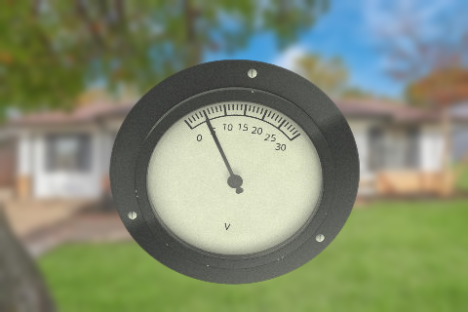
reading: V 5
